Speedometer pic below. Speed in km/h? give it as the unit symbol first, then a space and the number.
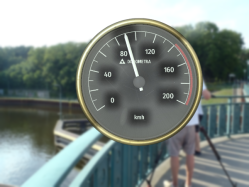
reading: km/h 90
